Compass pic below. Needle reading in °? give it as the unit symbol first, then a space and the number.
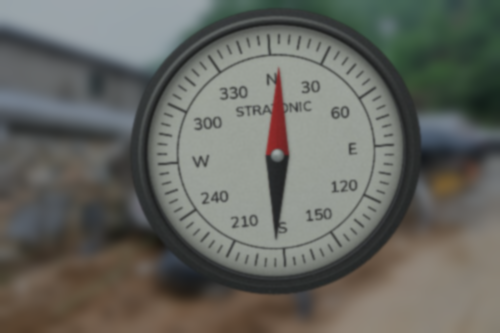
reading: ° 5
